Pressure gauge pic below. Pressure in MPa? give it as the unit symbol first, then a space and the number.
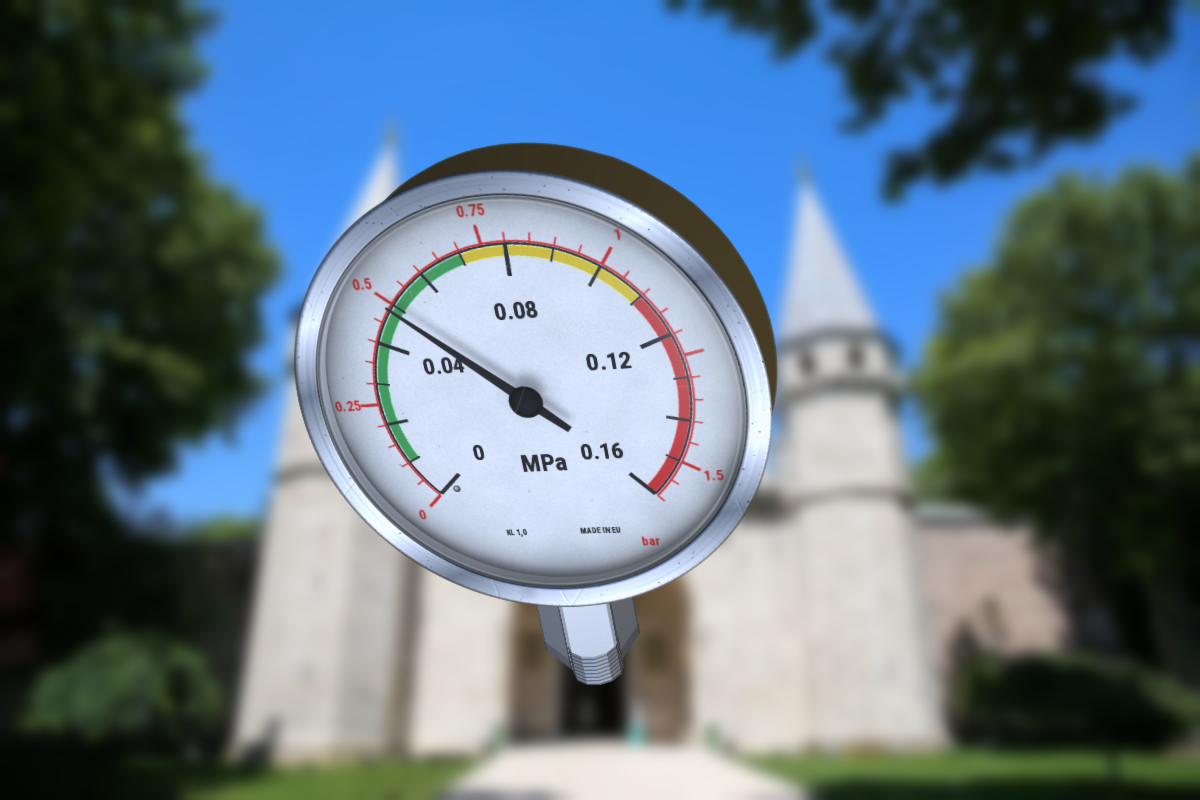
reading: MPa 0.05
